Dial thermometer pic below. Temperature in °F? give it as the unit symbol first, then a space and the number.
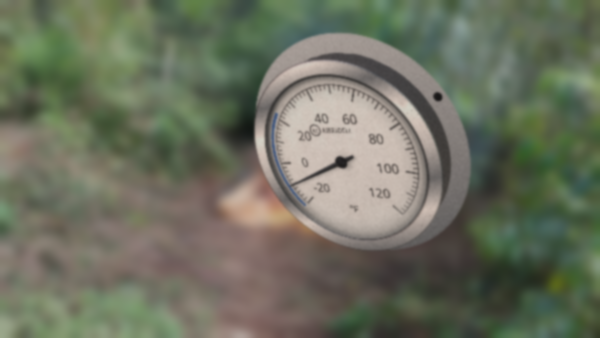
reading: °F -10
